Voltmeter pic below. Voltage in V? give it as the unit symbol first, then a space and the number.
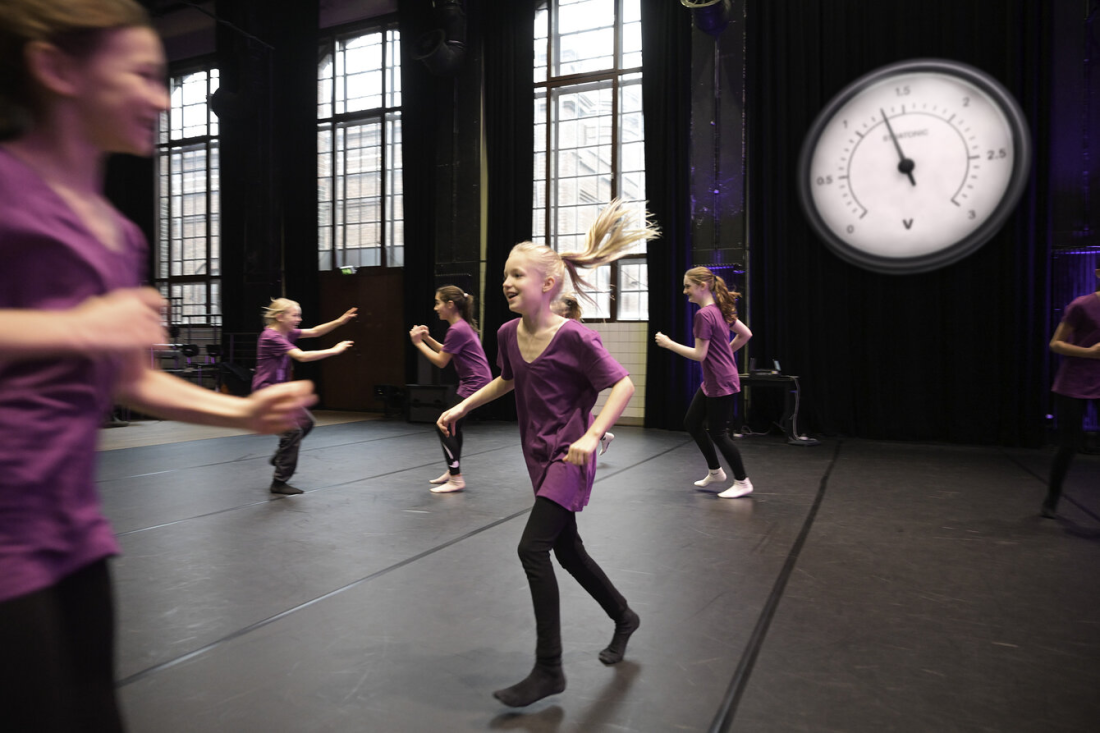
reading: V 1.3
